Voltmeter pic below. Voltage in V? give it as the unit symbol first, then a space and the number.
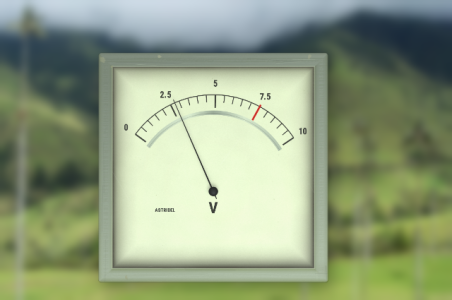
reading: V 2.75
